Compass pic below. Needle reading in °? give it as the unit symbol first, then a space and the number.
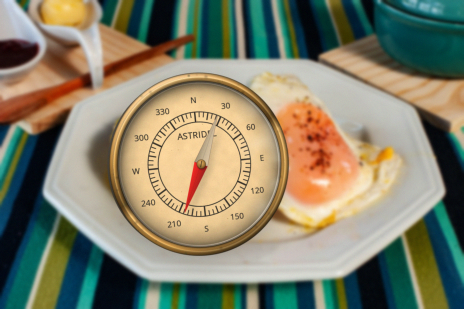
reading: ° 205
